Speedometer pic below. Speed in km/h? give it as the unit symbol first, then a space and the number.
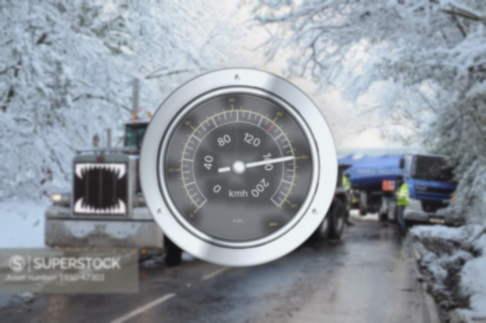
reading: km/h 160
